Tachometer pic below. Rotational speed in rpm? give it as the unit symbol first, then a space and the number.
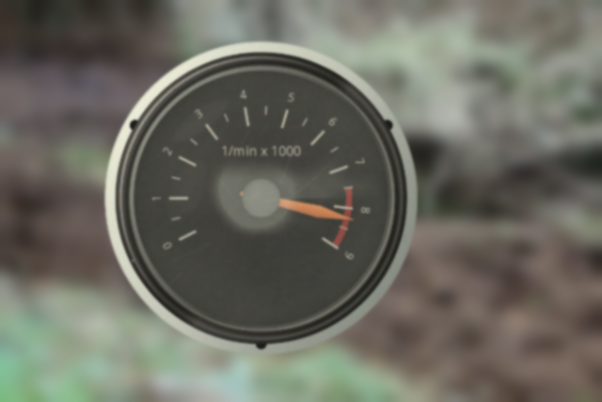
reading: rpm 8250
